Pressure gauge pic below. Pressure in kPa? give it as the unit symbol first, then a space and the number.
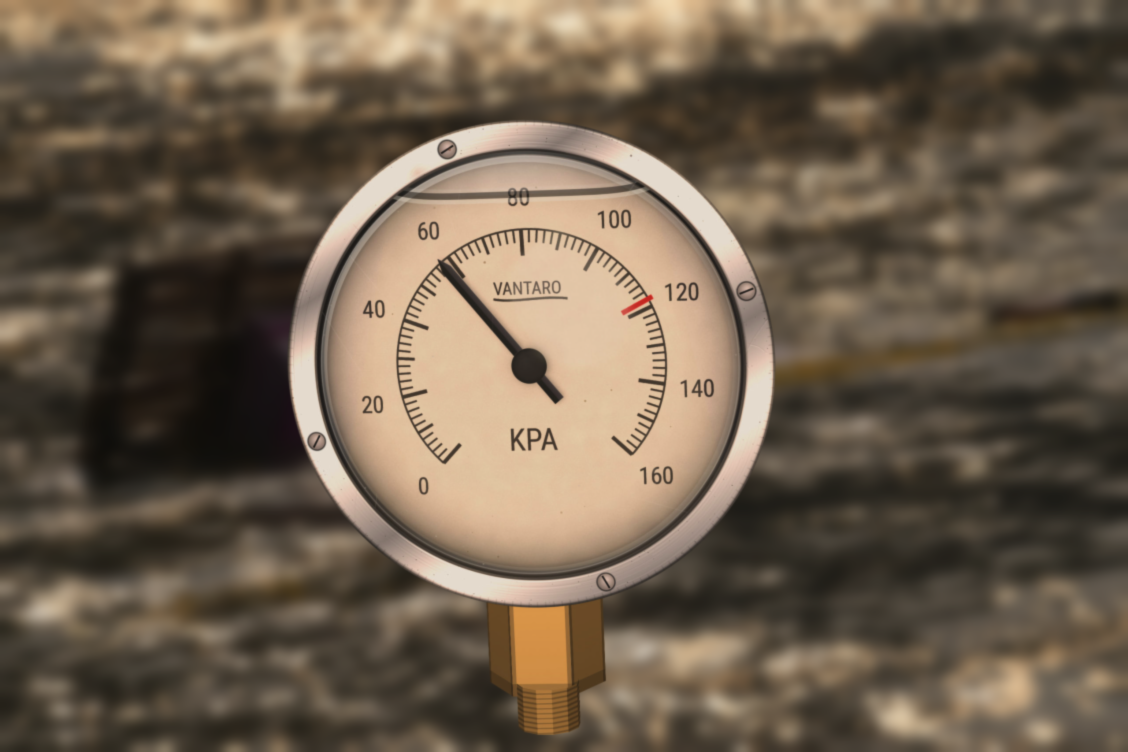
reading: kPa 58
